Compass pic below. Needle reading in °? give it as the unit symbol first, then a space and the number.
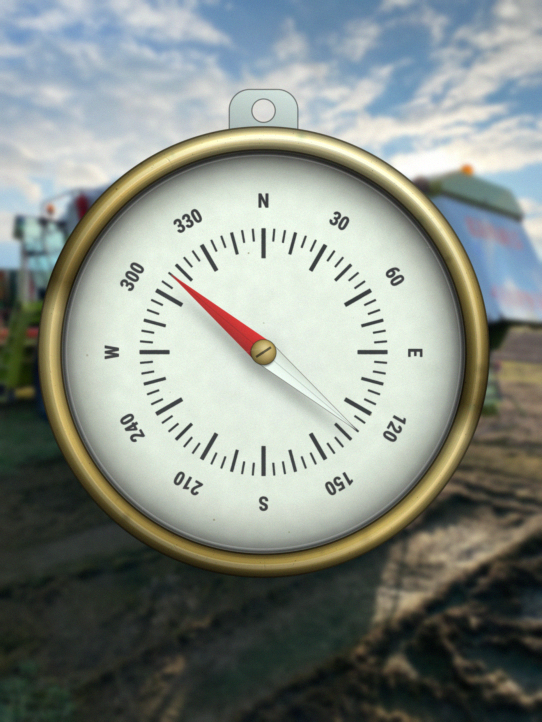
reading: ° 310
